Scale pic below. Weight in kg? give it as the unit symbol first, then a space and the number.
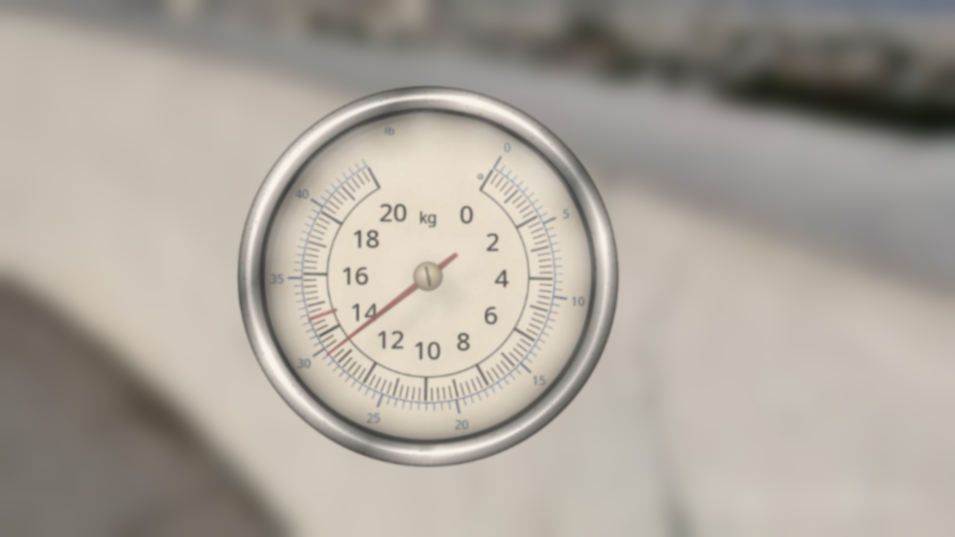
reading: kg 13.4
